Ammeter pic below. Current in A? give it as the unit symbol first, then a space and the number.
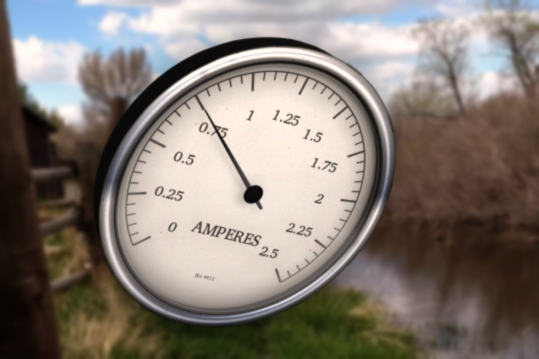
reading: A 0.75
